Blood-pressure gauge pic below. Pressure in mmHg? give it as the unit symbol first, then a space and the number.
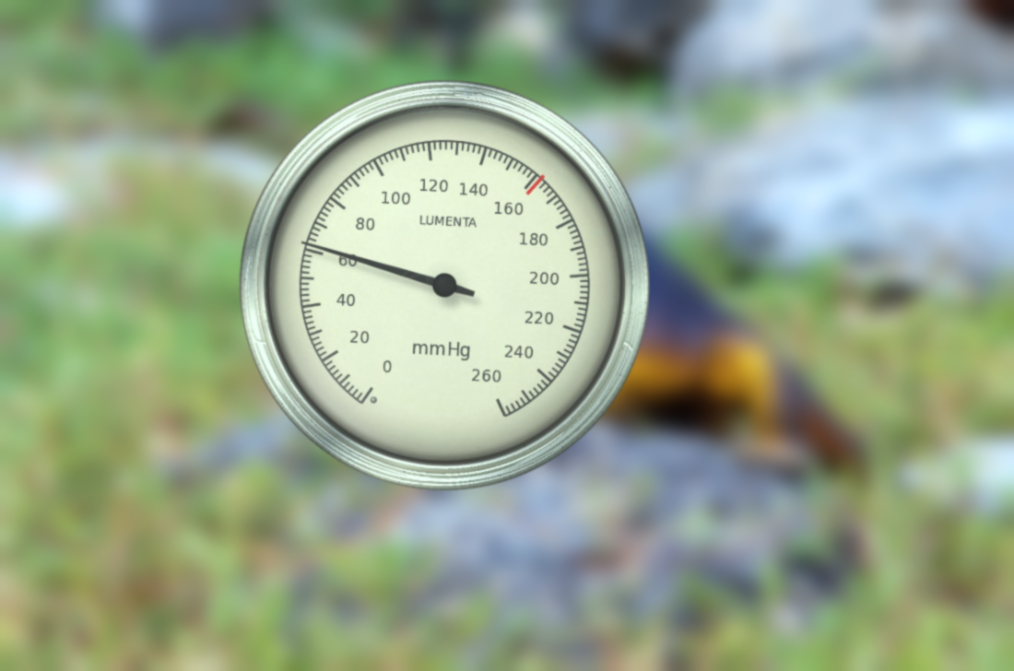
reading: mmHg 62
